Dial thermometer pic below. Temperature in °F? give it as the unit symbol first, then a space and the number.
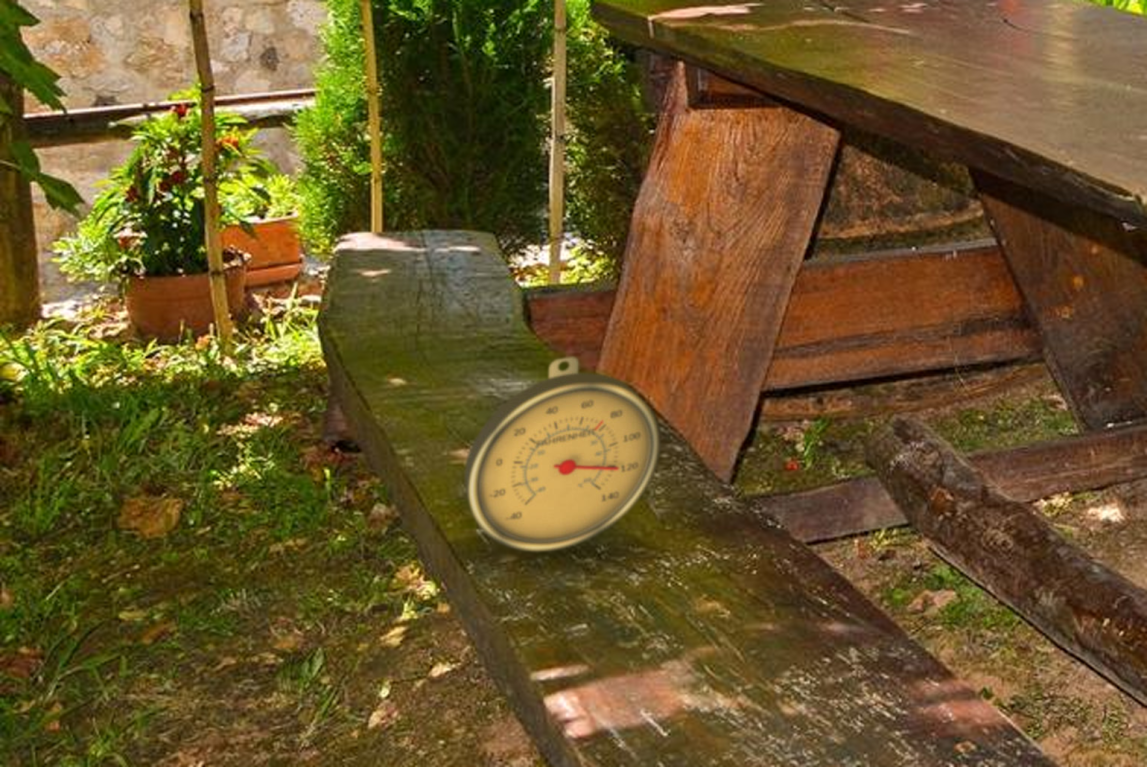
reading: °F 120
